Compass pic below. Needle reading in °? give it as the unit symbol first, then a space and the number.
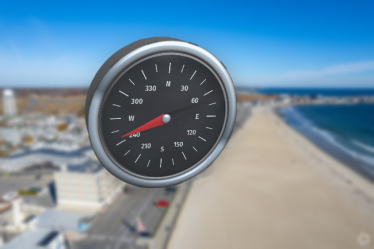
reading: ° 247.5
